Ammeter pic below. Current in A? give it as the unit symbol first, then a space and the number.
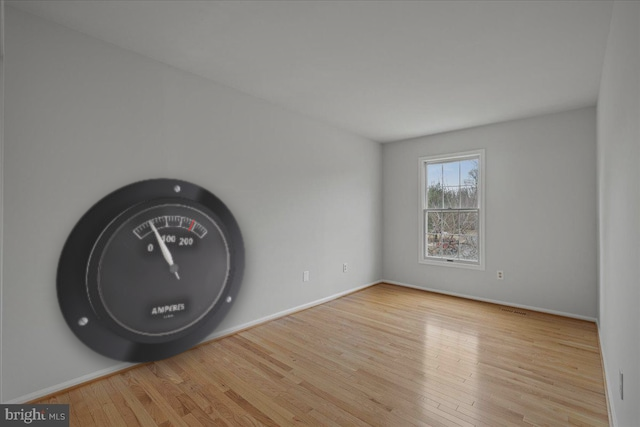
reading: A 50
